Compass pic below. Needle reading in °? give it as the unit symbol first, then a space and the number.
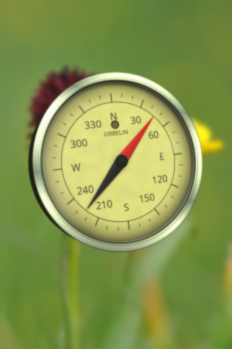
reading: ° 45
